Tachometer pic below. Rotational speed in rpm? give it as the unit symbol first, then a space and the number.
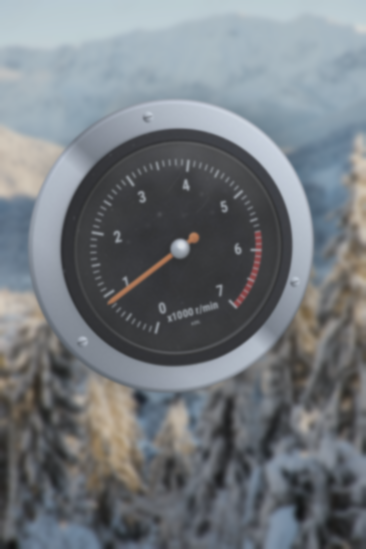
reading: rpm 900
